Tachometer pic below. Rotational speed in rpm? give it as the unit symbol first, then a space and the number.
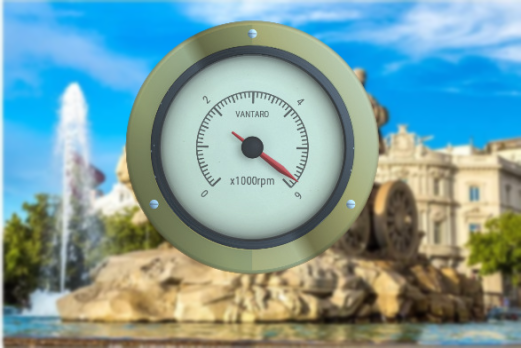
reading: rpm 5800
